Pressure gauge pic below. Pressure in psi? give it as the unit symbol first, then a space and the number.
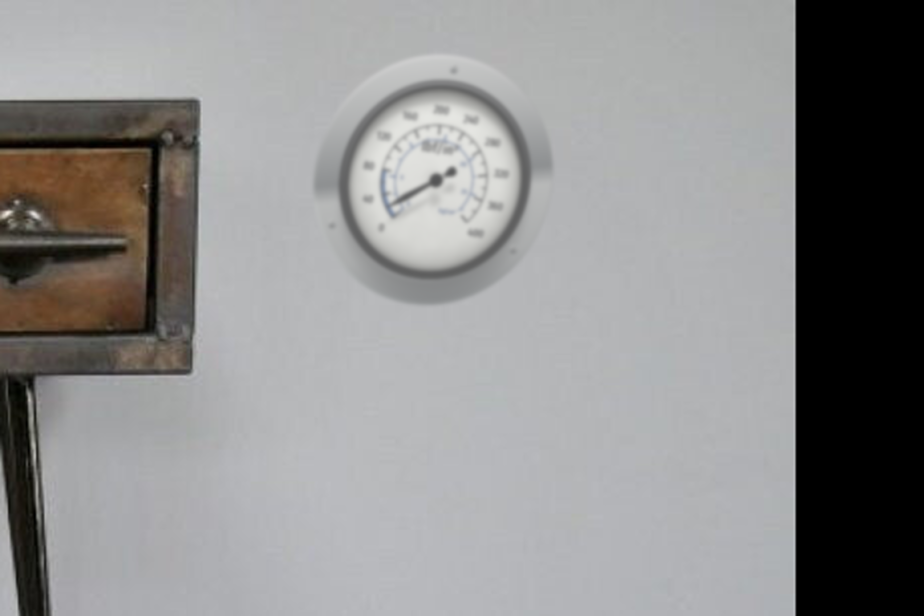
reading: psi 20
